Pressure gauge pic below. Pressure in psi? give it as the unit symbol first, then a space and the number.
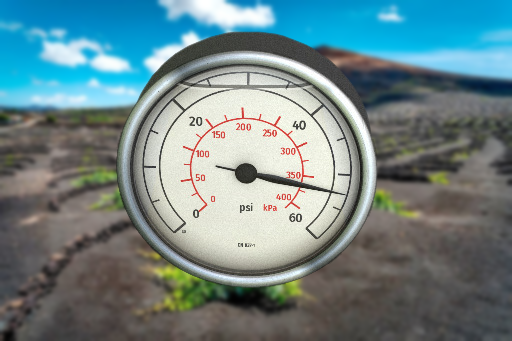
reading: psi 52.5
